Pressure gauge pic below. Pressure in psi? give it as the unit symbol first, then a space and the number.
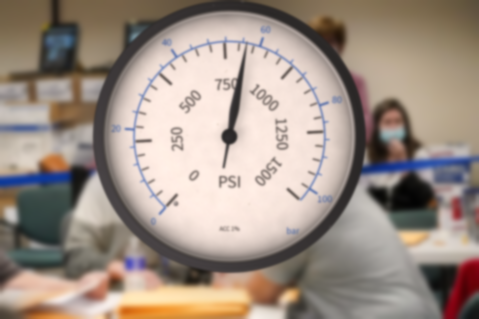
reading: psi 825
